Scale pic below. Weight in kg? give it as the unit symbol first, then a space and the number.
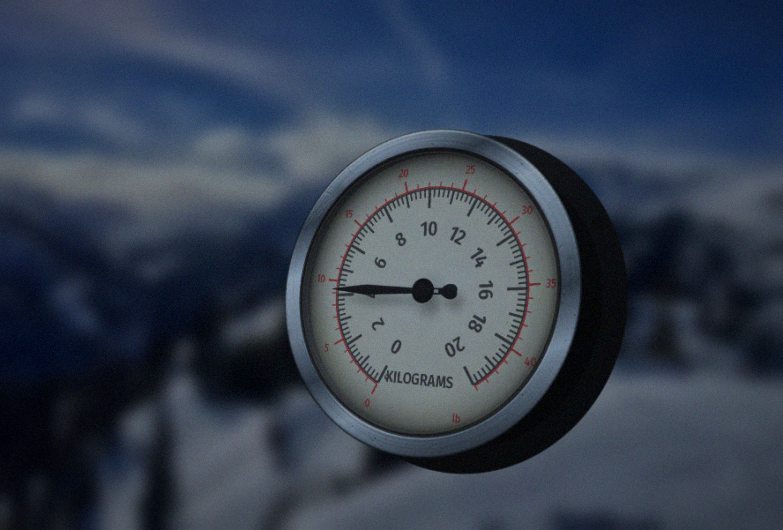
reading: kg 4.2
